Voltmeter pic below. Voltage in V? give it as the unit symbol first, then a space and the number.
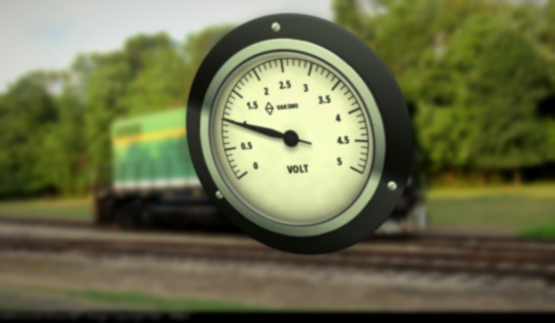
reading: V 1
